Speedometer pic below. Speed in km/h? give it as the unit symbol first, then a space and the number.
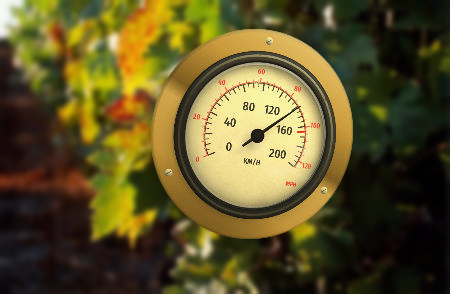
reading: km/h 140
